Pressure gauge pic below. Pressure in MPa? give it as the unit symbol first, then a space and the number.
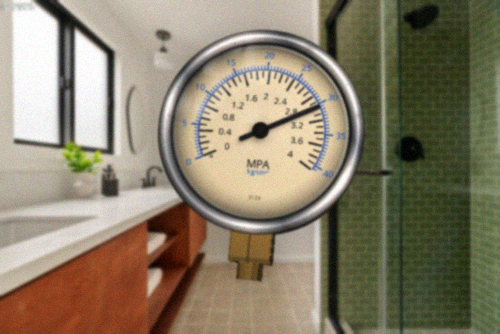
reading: MPa 3
